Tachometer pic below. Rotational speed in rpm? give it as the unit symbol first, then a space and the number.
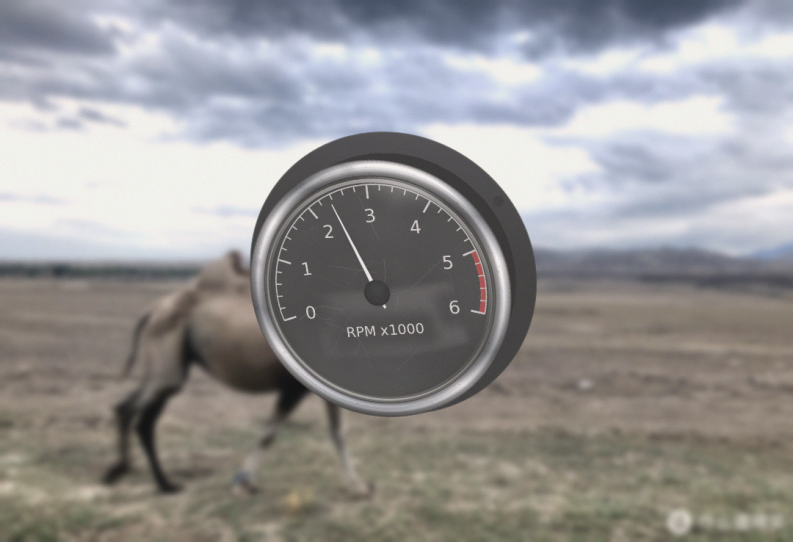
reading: rpm 2400
